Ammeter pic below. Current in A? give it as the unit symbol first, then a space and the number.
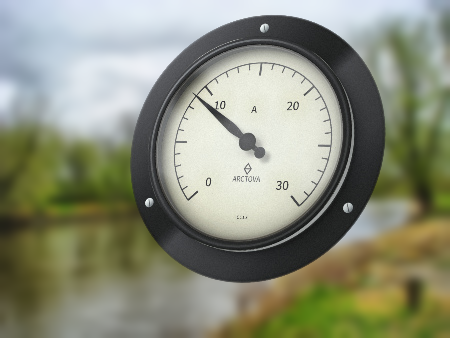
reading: A 9
